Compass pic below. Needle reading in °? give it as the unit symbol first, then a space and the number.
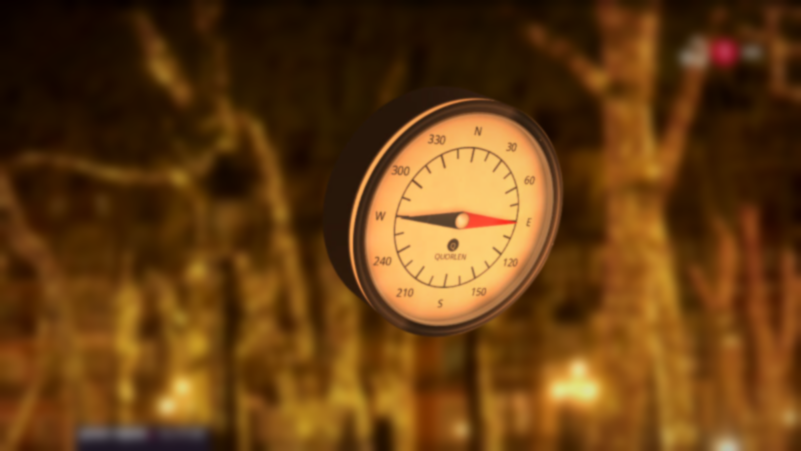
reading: ° 90
